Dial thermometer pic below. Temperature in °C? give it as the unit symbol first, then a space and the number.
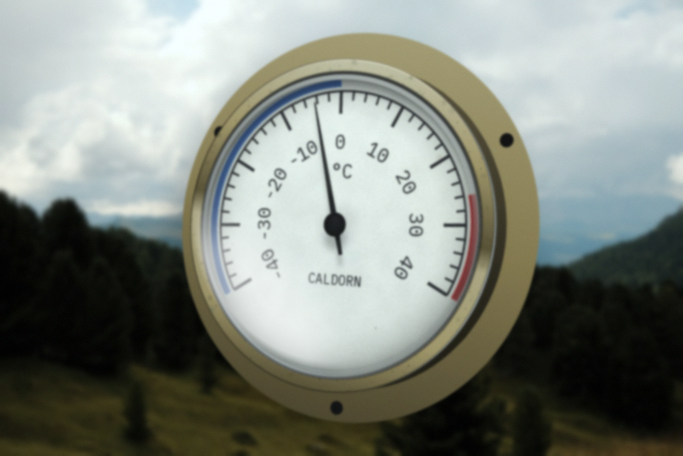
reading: °C -4
